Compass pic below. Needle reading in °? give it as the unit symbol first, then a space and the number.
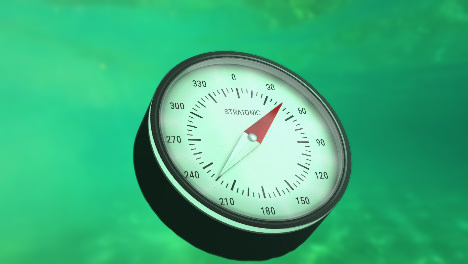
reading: ° 45
